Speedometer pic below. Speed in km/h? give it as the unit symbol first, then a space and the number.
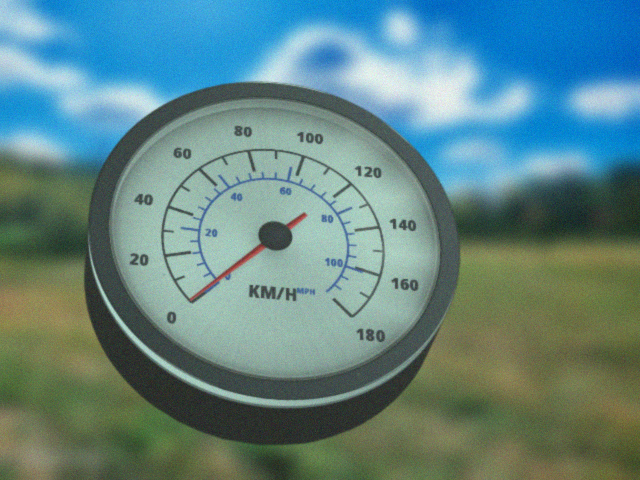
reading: km/h 0
